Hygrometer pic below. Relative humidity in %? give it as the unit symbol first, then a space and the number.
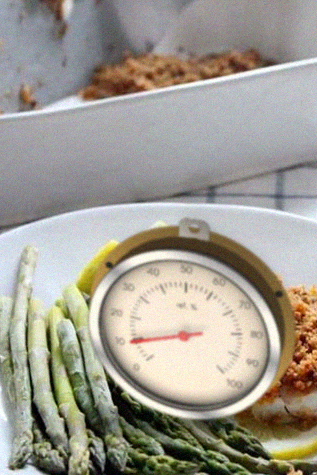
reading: % 10
